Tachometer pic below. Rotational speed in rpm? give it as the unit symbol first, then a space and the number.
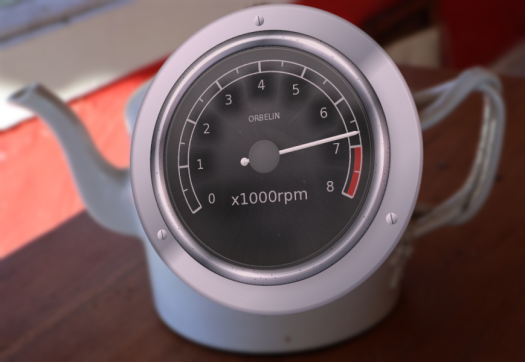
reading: rpm 6750
